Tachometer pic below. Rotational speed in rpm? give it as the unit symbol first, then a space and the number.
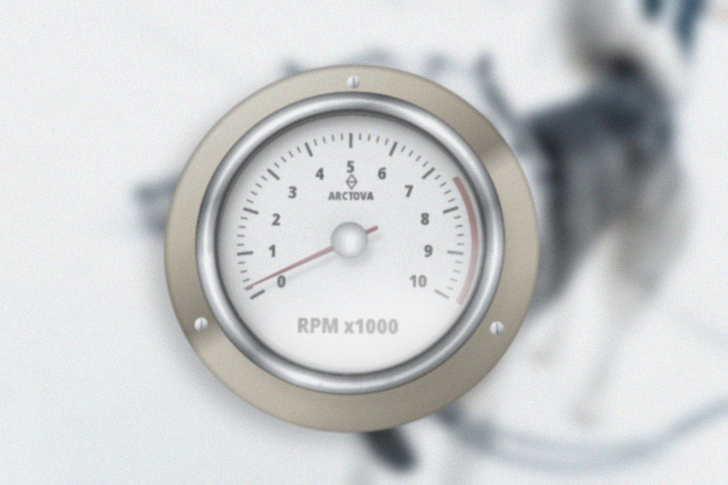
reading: rpm 200
